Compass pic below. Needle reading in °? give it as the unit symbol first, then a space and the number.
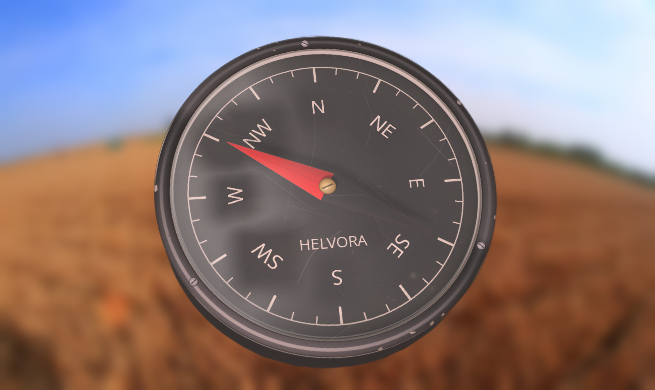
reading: ° 300
